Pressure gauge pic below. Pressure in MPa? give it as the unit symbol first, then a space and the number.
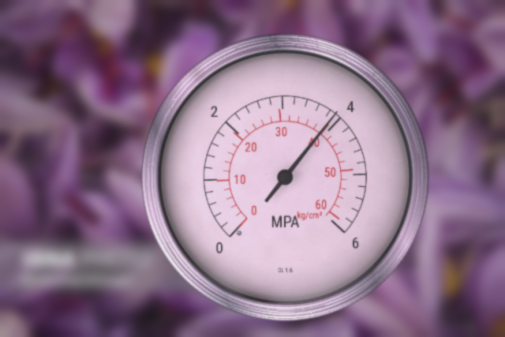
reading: MPa 3.9
